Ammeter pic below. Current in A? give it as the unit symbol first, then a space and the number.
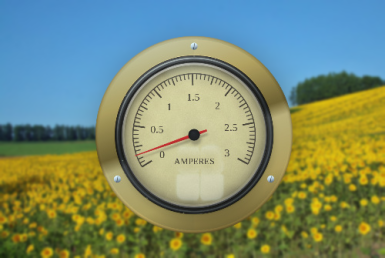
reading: A 0.15
